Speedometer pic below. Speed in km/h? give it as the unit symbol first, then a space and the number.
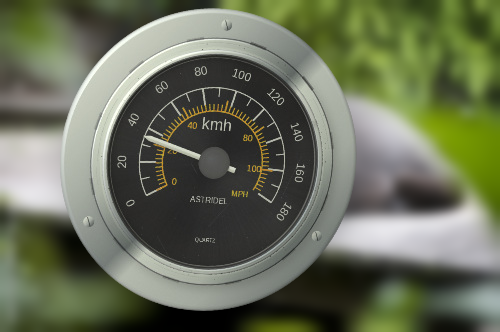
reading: km/h 35
